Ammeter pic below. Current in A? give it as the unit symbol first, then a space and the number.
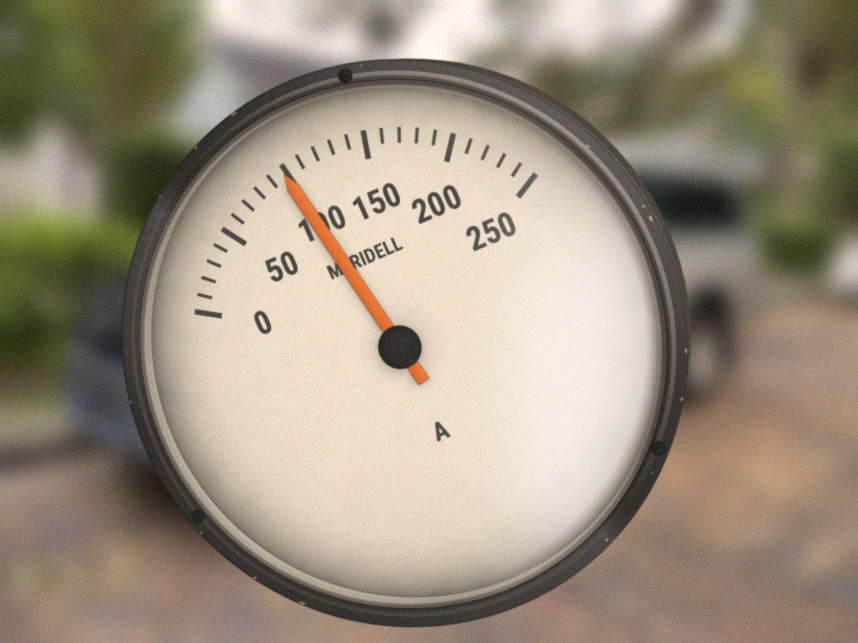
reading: A 100
